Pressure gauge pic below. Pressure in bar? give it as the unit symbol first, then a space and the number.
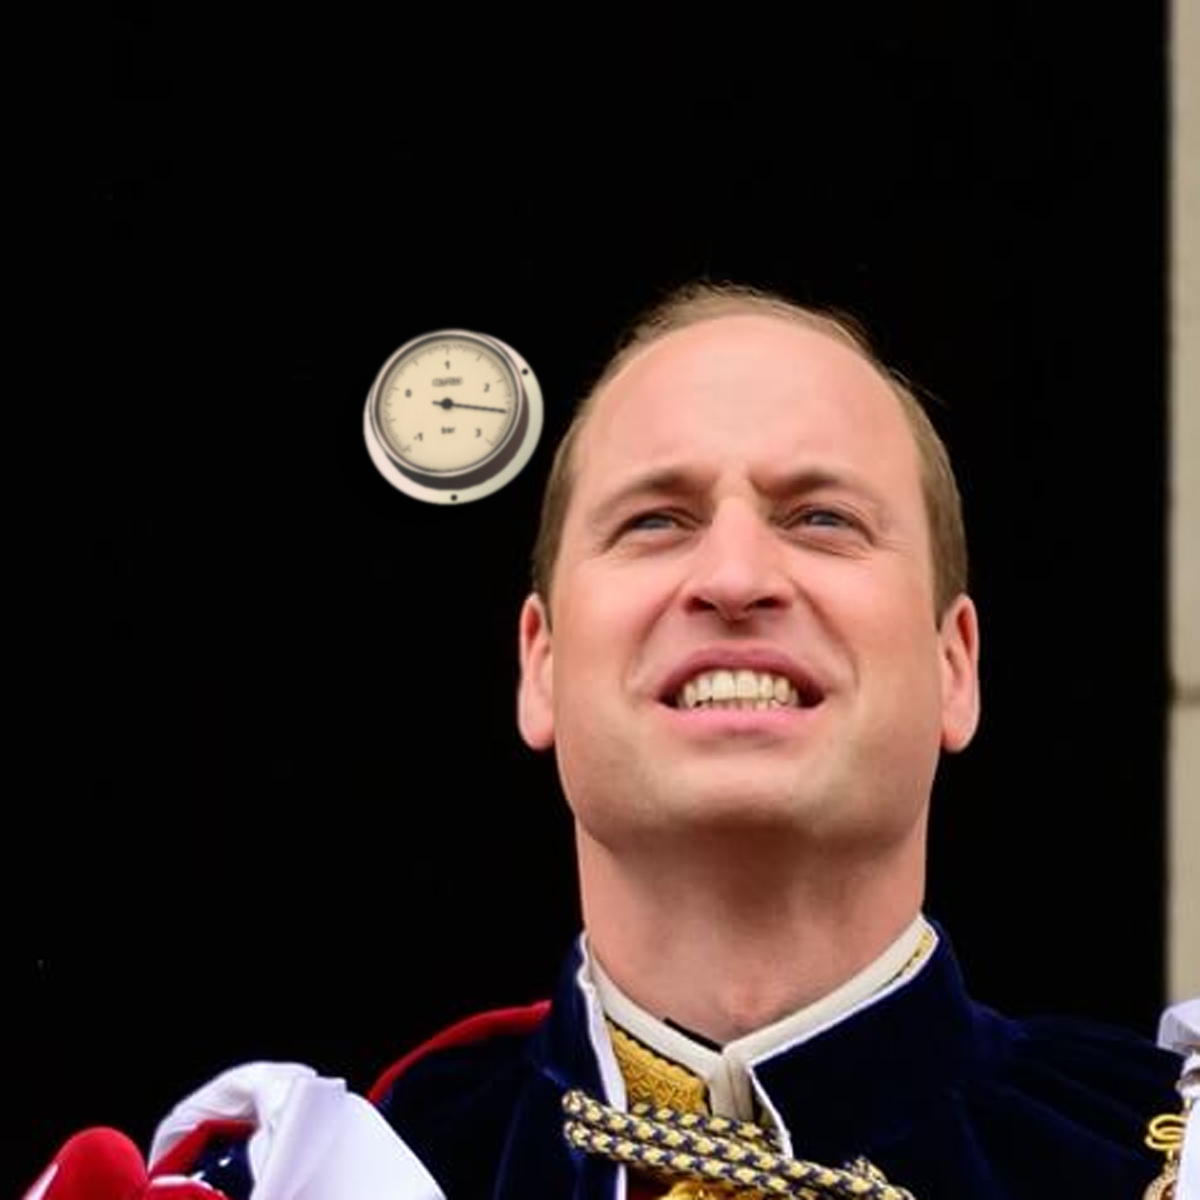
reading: bar 2.5
